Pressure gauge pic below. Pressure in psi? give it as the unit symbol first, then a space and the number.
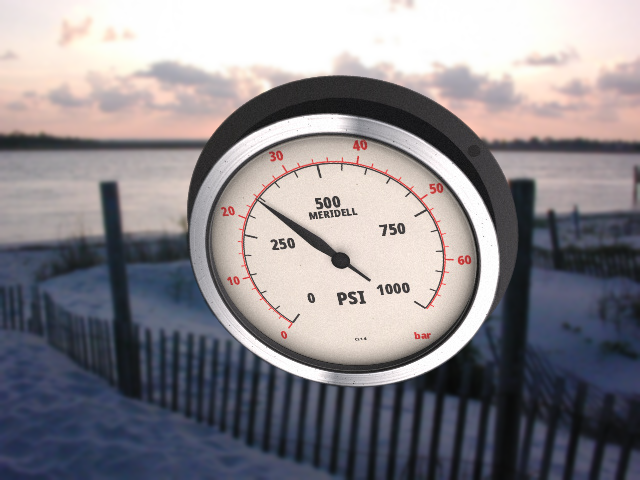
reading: psi 350
